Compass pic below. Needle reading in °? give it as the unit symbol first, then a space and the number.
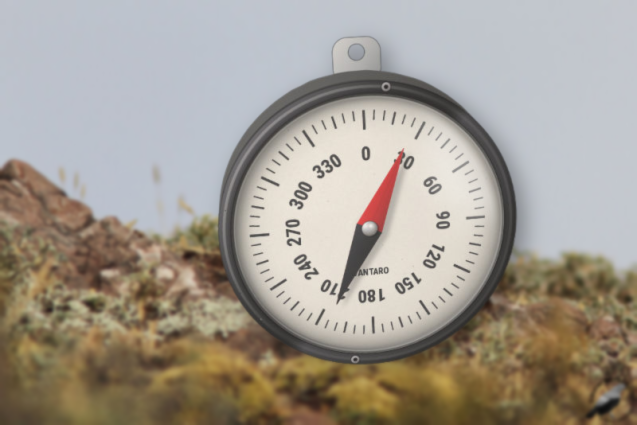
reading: ° 25
